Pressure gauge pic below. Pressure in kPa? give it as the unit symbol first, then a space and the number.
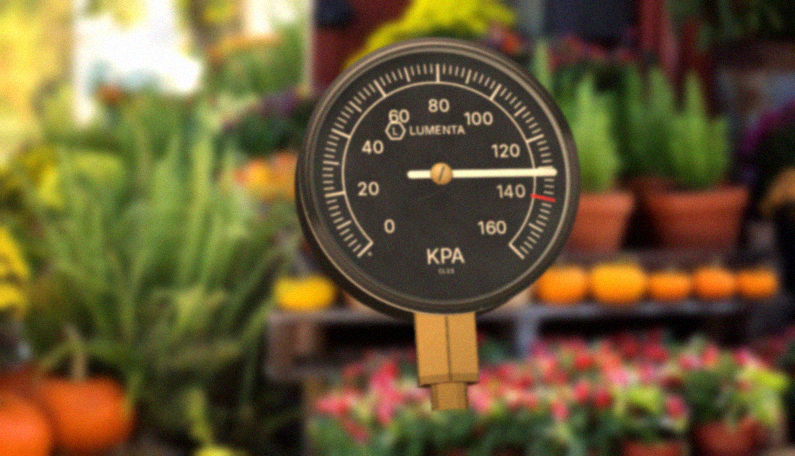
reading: kPa 132
